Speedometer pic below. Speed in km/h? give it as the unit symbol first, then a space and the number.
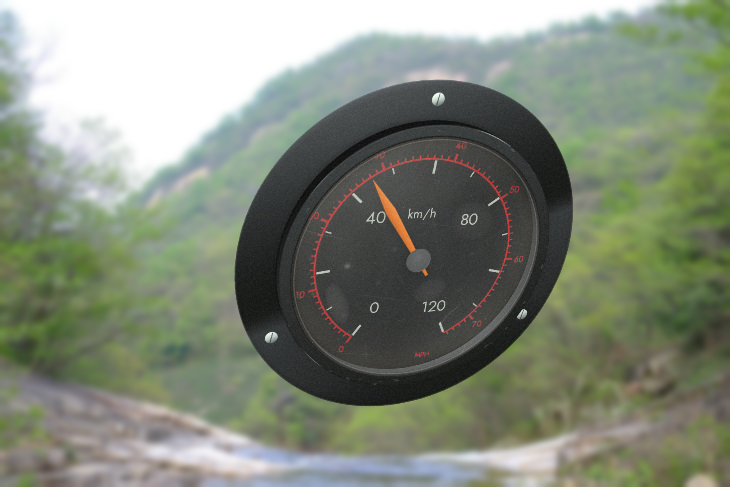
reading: km/h 45
